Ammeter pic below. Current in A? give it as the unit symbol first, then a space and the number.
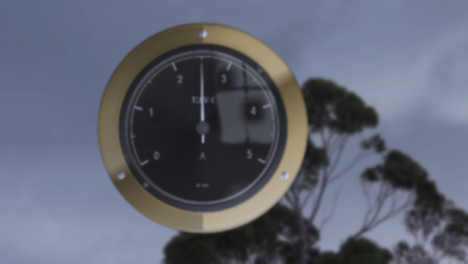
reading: A 2.5
